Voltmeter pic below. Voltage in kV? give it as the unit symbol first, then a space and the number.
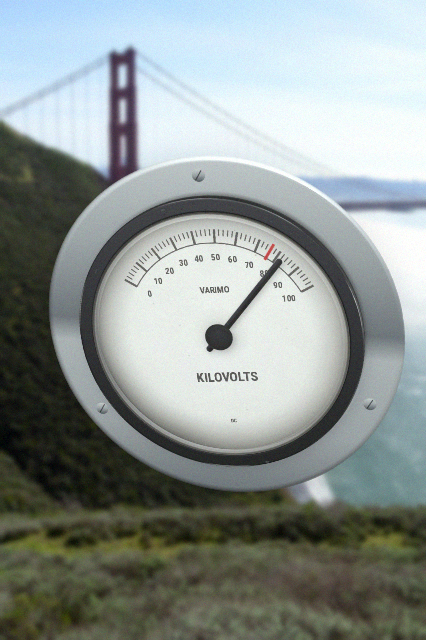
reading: kV 82
